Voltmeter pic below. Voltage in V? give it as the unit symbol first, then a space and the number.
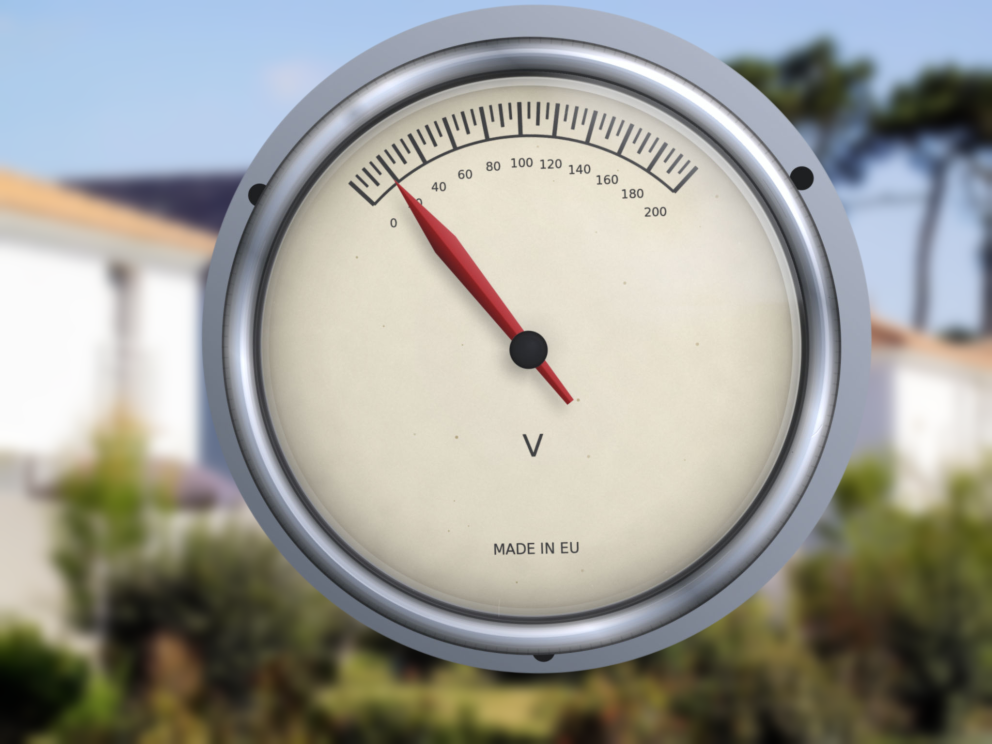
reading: V 20
